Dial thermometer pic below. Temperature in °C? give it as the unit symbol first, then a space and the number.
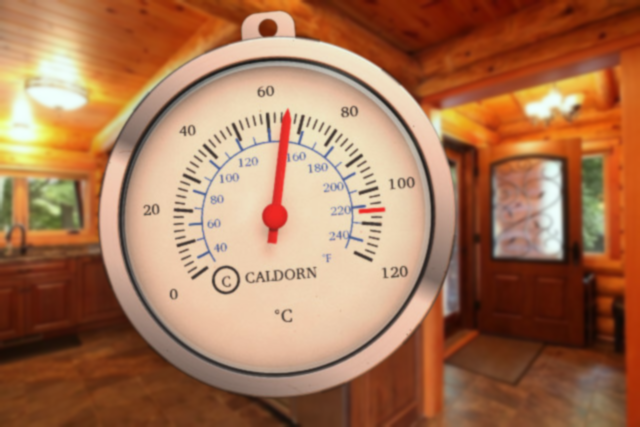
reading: °C 66
